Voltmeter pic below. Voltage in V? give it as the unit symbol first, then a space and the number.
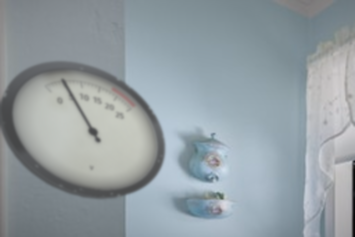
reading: V 5
